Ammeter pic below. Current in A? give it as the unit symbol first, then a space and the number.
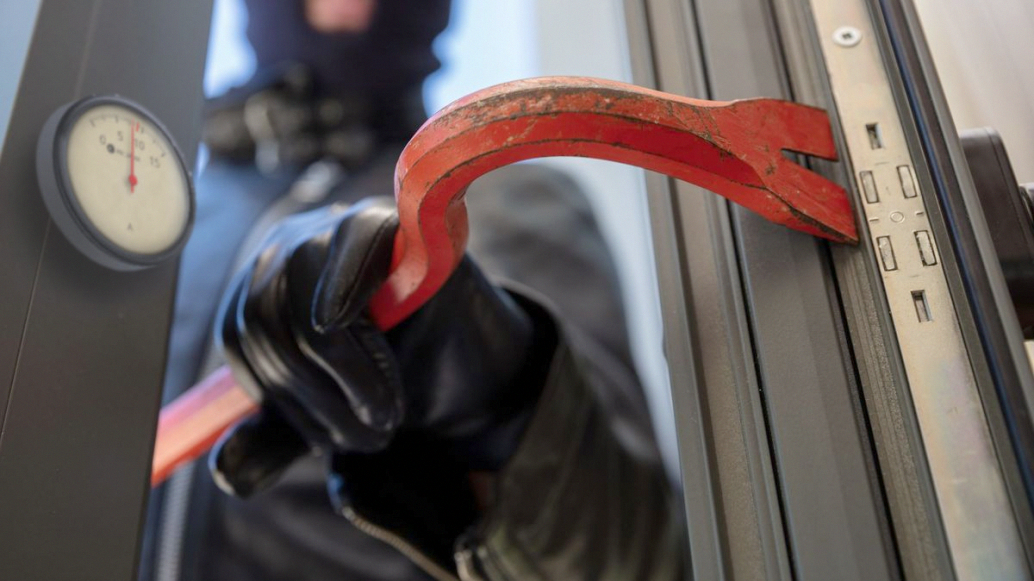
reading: A 7.5
